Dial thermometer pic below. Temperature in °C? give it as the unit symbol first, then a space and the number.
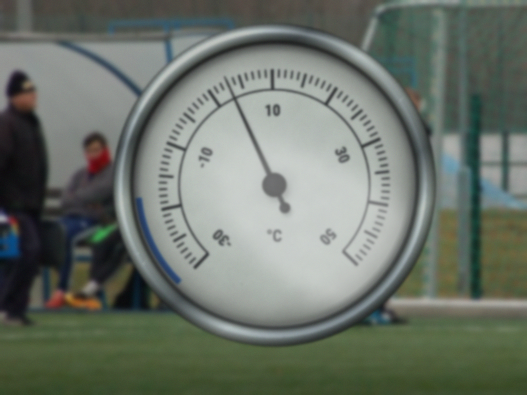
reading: °C 3
